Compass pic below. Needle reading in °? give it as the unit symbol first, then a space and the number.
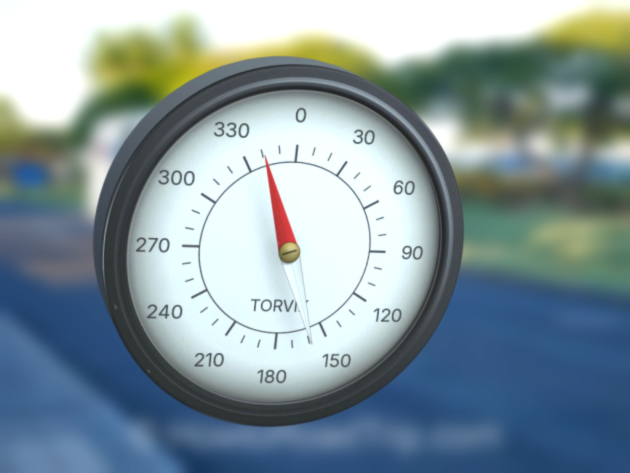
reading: ° 340
